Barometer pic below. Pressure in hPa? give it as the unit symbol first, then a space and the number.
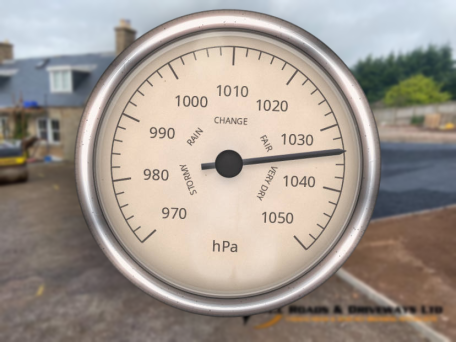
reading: hPa 1034
